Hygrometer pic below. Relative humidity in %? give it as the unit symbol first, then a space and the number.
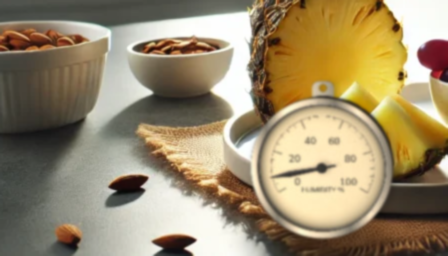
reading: % 8
